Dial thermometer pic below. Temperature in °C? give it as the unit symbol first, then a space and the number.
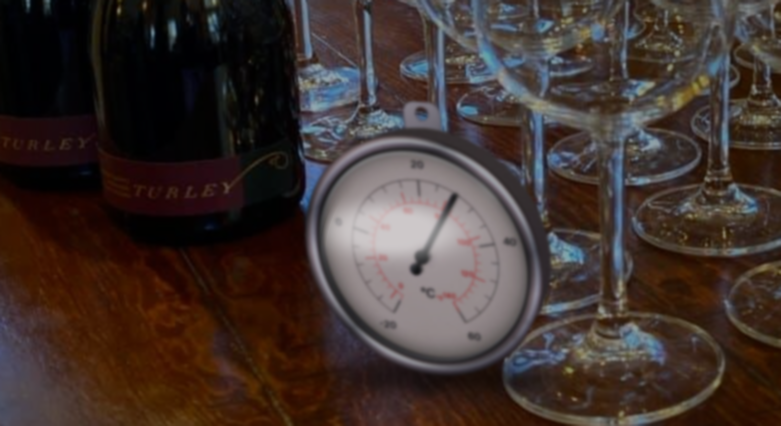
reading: °C 28
